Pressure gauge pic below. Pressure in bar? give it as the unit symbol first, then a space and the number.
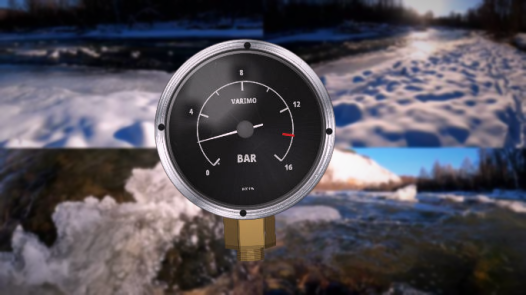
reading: bar 2
